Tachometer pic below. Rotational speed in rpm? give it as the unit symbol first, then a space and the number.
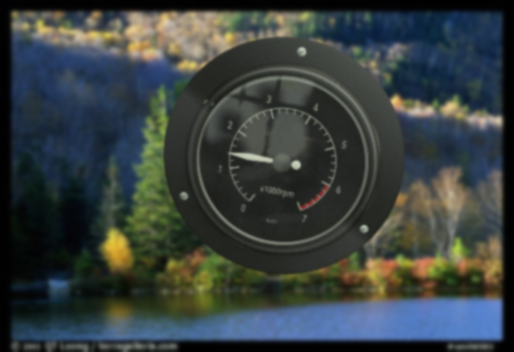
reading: rpm 1400
